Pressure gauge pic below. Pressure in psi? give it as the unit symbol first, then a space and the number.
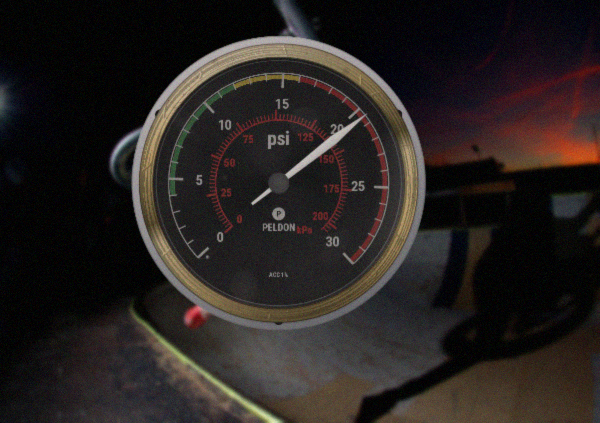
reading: psi 20.5
